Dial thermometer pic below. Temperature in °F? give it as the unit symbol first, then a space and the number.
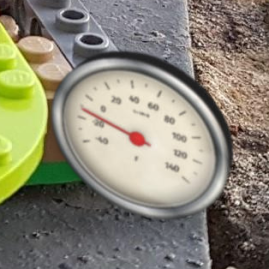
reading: °F -10
